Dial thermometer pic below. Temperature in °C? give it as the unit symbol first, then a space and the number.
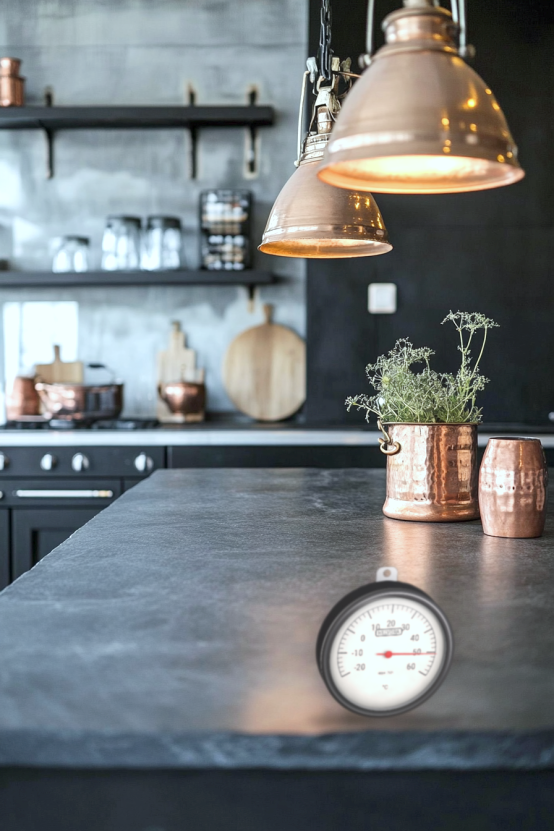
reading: °C 50
